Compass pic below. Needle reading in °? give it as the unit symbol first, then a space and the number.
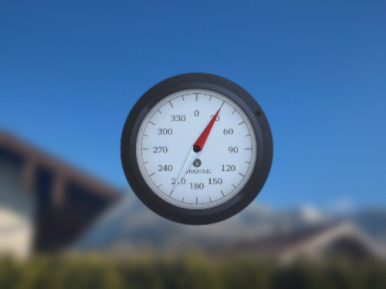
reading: ° 30
